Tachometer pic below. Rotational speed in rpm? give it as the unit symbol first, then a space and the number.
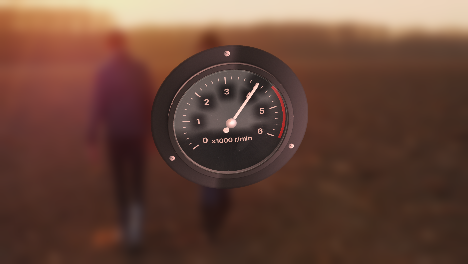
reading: rpm 4000
